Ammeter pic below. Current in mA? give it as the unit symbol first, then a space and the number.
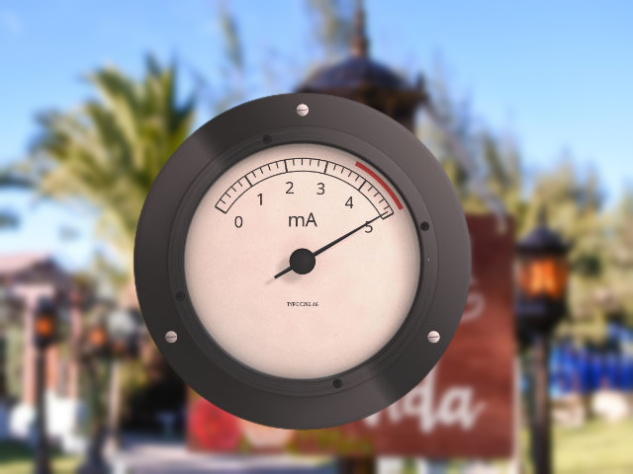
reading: mA 4.9
